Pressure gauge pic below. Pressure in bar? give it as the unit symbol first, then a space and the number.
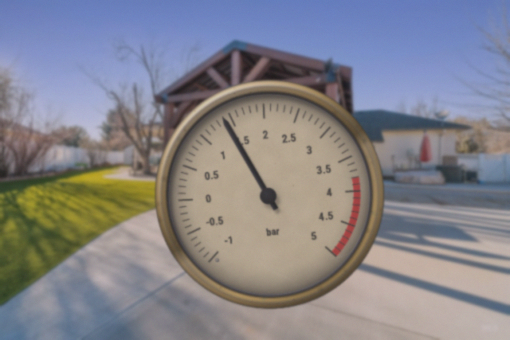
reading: bar 1.4
